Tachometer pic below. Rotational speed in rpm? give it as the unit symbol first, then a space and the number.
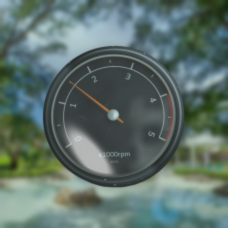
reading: rpm 1500
